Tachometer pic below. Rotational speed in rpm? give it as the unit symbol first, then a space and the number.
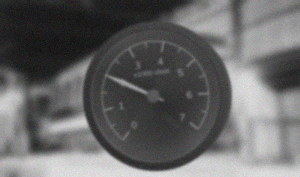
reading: rpm 2000
